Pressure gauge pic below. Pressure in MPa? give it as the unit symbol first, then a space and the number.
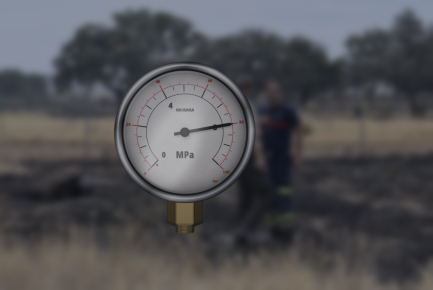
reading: MPa 8
